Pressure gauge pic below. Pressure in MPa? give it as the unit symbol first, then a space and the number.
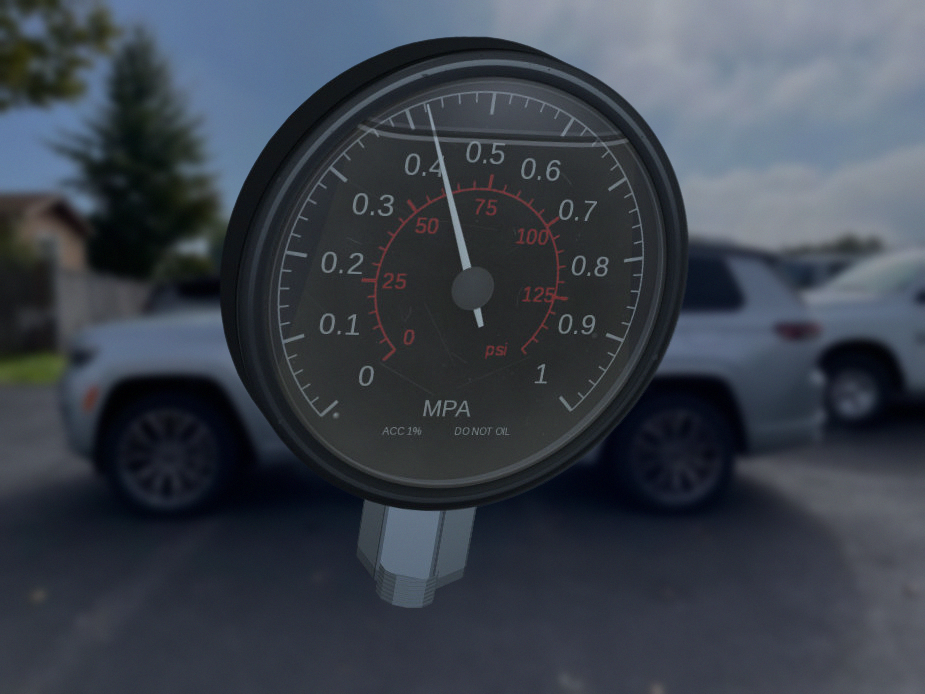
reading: MPa 0.42
